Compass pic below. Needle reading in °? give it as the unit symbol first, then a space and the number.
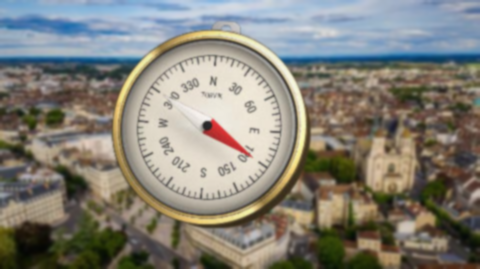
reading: ° 120
